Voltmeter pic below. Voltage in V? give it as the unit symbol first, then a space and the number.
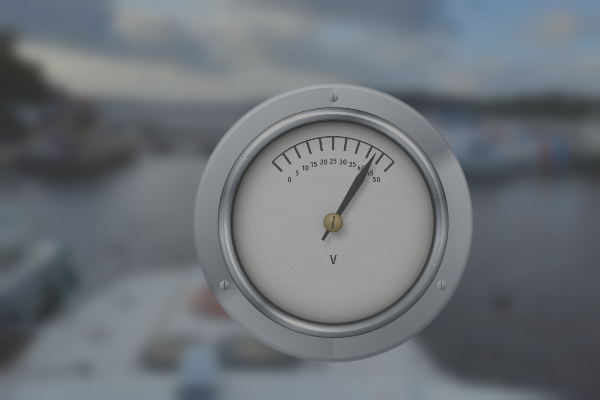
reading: V 42.5
